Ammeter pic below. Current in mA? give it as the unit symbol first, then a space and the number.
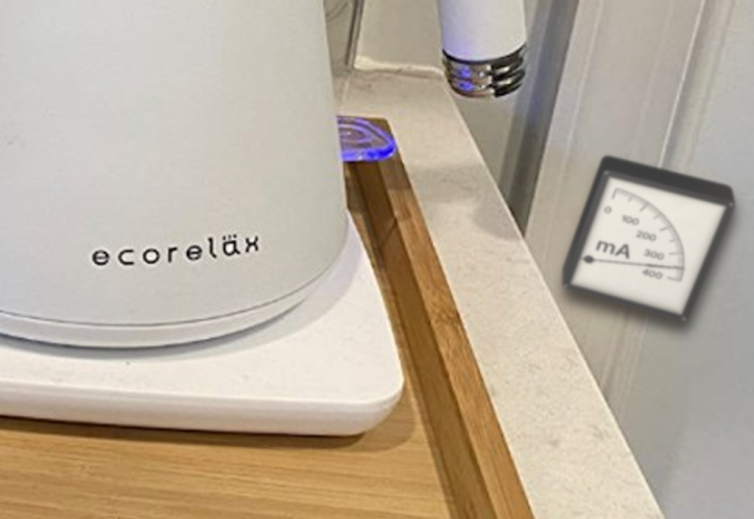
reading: mA 350
